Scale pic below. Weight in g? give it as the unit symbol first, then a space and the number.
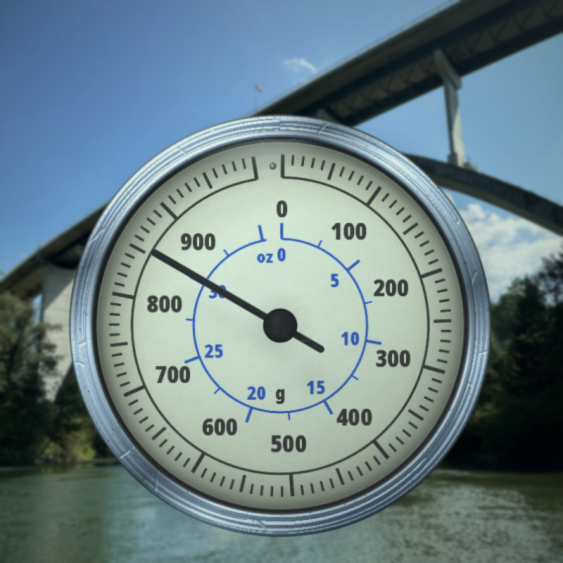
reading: g 855
